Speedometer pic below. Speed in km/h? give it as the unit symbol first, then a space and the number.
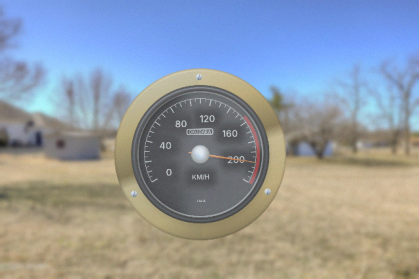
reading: km/h 200
